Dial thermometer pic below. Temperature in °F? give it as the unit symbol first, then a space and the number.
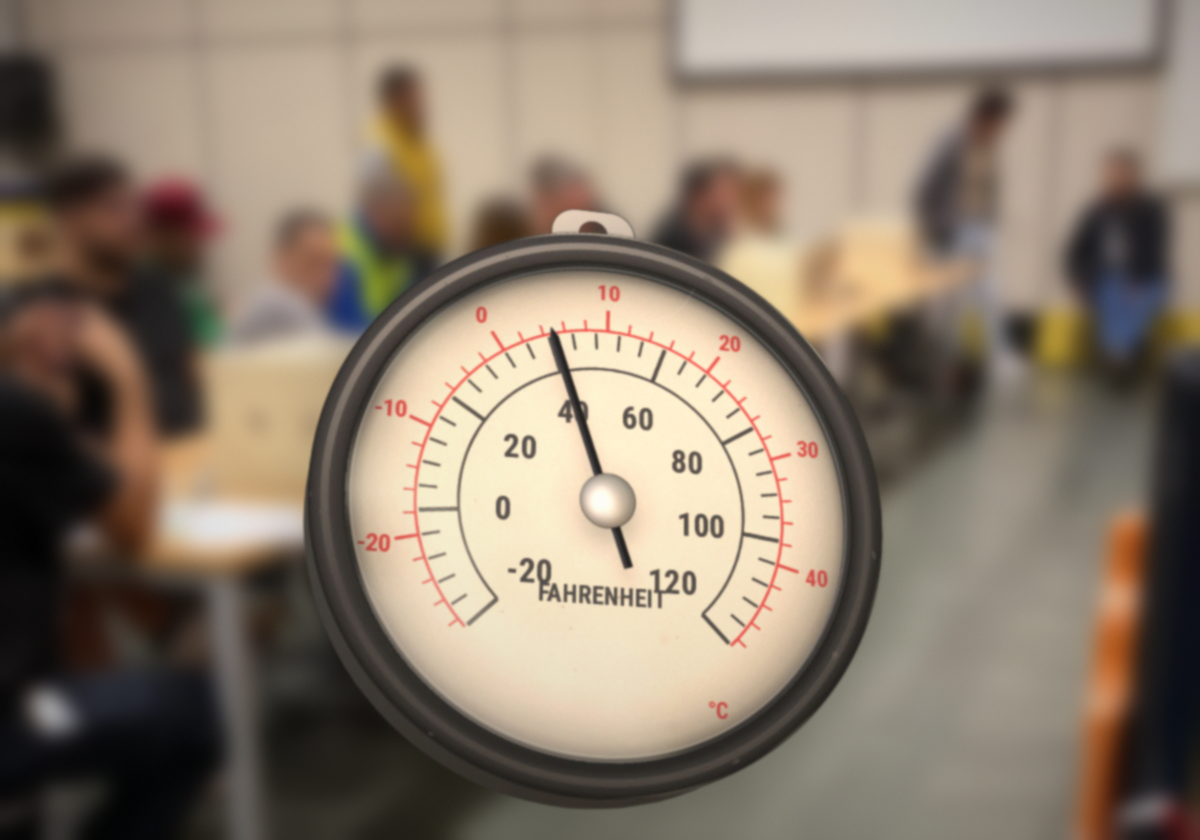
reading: °F 40
